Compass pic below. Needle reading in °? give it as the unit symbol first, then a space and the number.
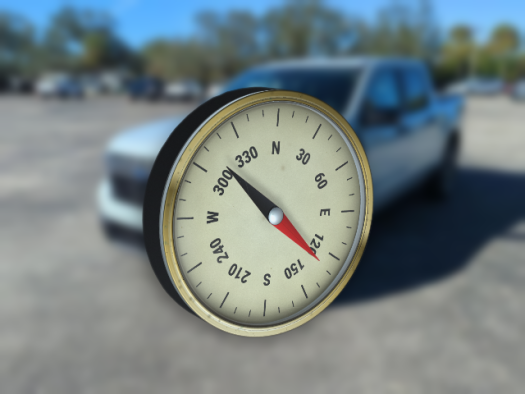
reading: ° 130
